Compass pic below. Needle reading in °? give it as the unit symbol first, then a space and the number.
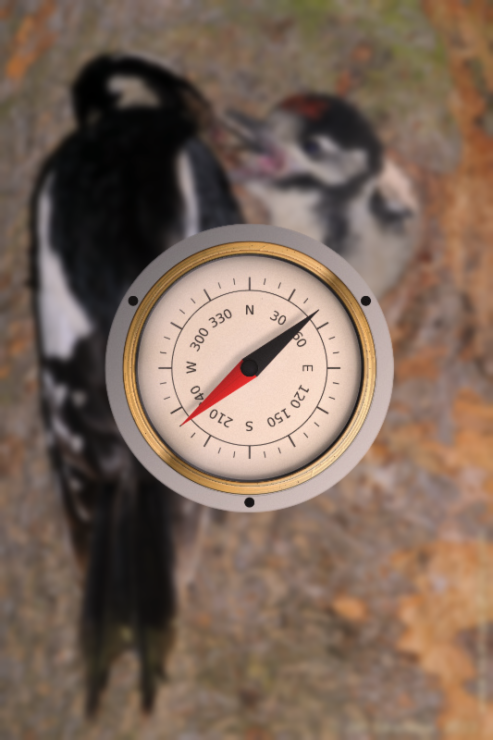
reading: ° 230
